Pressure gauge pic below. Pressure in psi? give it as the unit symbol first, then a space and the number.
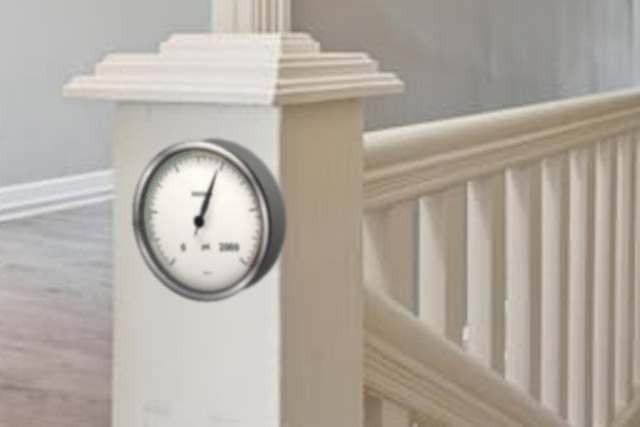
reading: psi 1200
